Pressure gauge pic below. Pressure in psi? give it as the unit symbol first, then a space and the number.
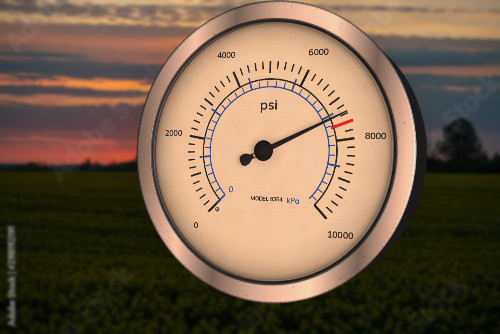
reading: psi 7400
